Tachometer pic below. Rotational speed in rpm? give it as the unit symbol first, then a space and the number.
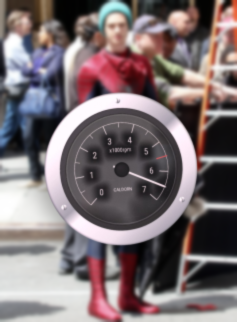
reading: rpm 6500
